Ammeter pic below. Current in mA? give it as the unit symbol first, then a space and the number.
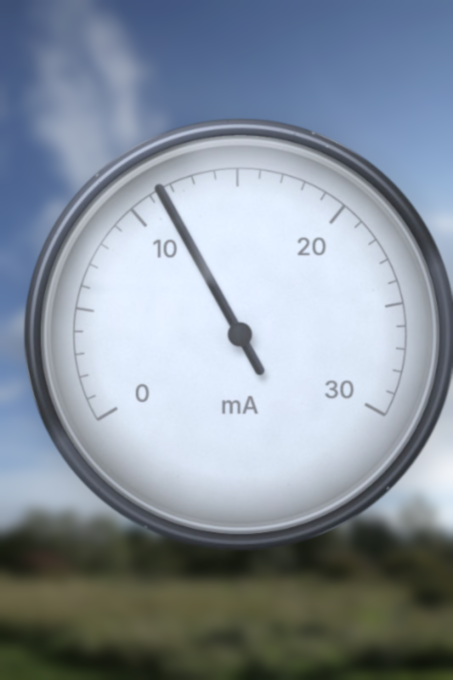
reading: mA 11.5
